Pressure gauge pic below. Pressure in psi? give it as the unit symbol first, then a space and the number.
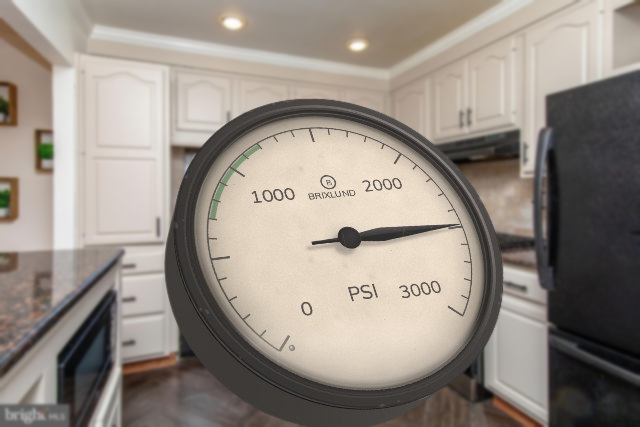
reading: psi 2500
